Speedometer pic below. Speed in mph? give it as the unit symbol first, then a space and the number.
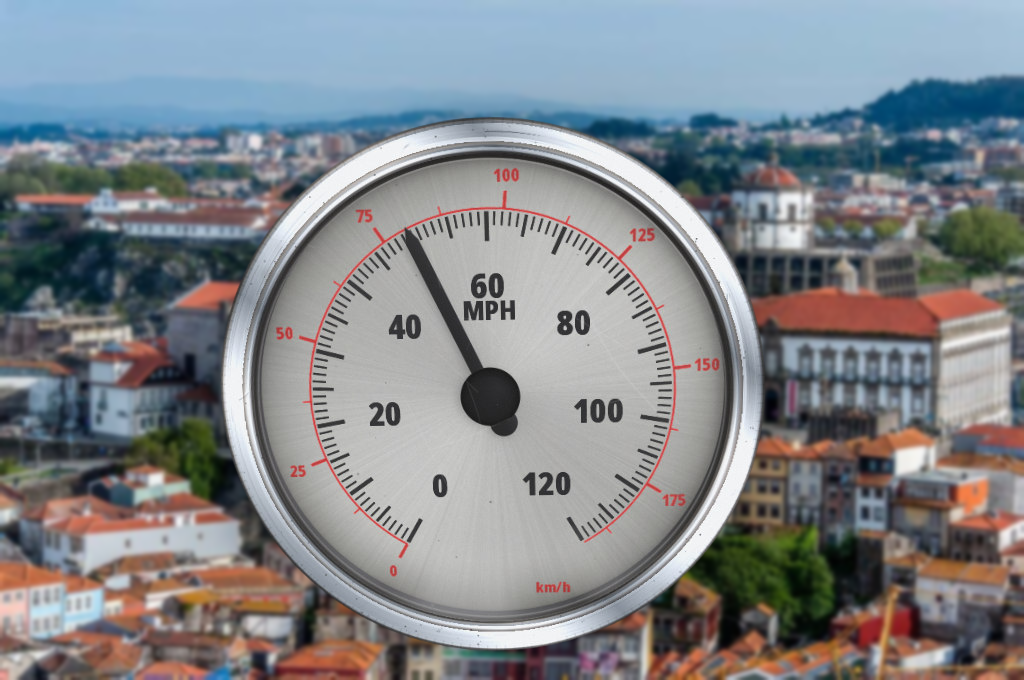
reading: mph 50
